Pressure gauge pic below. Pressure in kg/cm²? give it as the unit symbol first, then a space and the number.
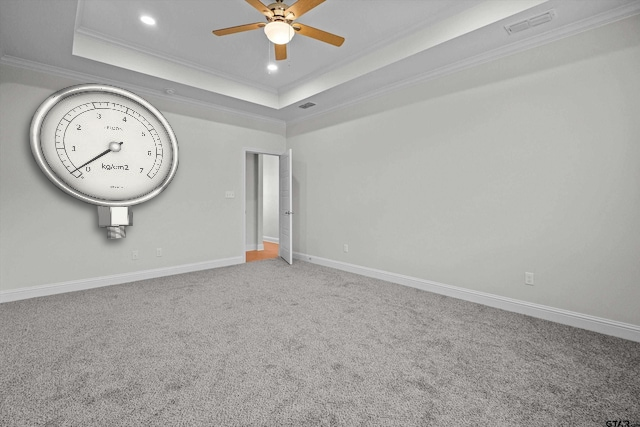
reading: kg/cm² 0.2
